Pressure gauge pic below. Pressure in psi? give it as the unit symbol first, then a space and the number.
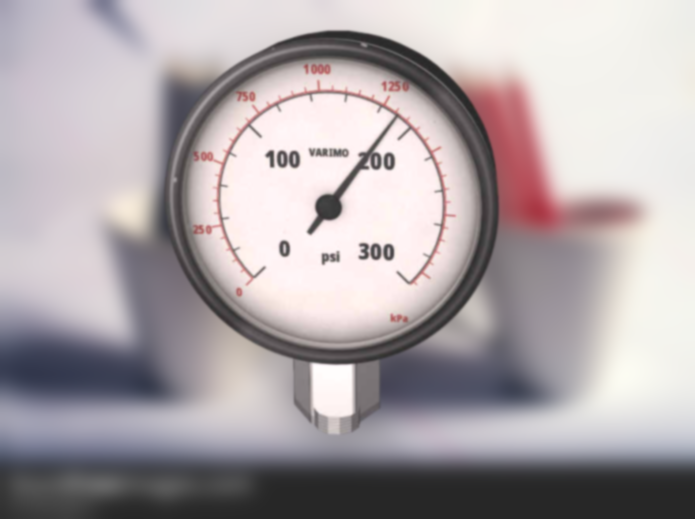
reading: psi 190
